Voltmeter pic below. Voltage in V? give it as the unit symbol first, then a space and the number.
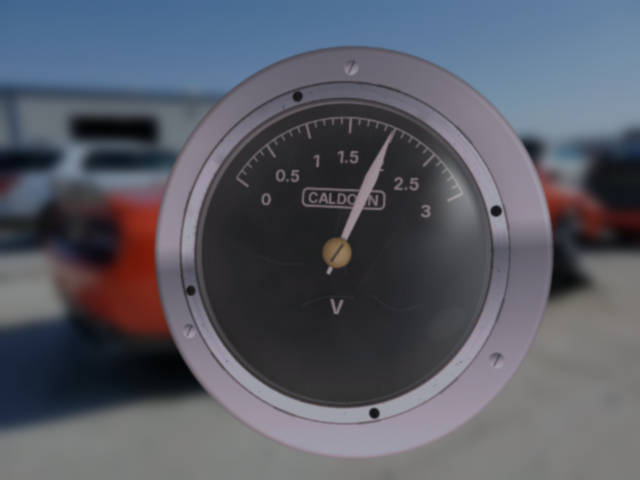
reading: V 2
